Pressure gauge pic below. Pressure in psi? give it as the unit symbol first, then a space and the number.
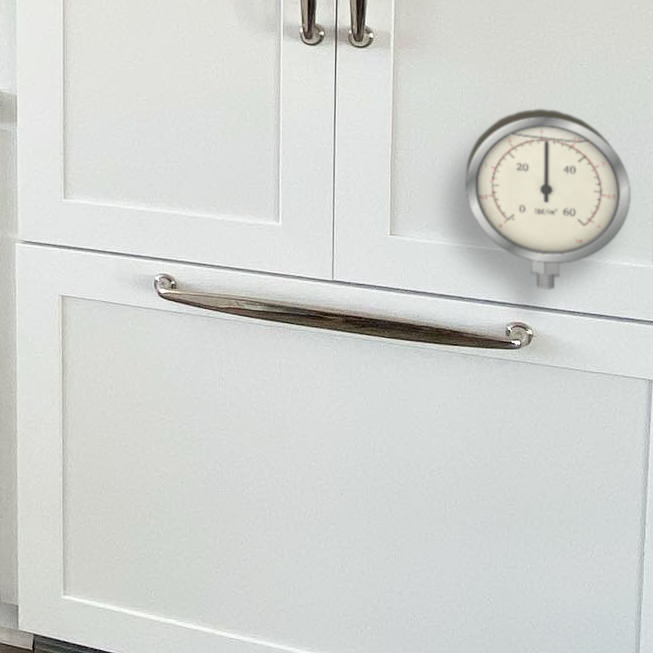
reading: psi 30
